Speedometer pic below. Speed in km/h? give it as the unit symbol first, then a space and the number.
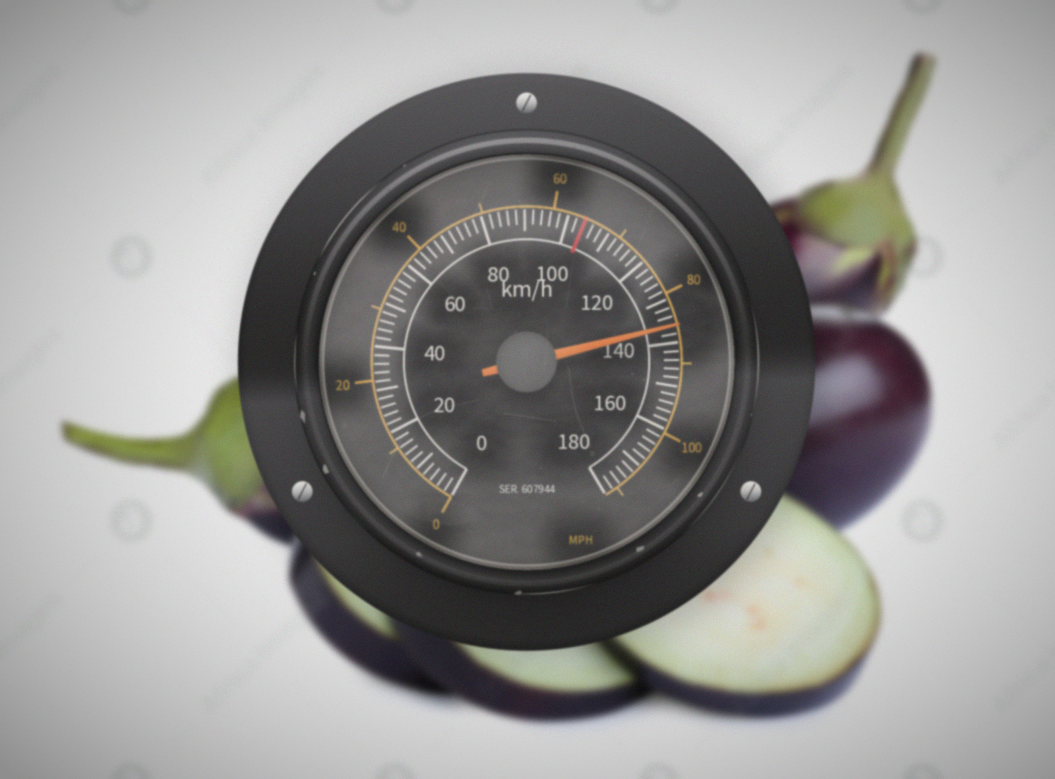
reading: km/h 136
